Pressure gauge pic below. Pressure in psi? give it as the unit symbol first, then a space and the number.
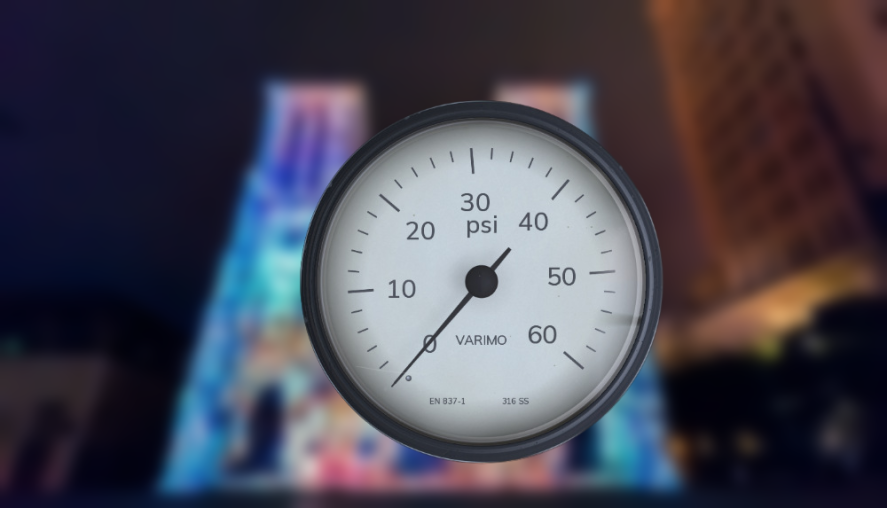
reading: psi 0
